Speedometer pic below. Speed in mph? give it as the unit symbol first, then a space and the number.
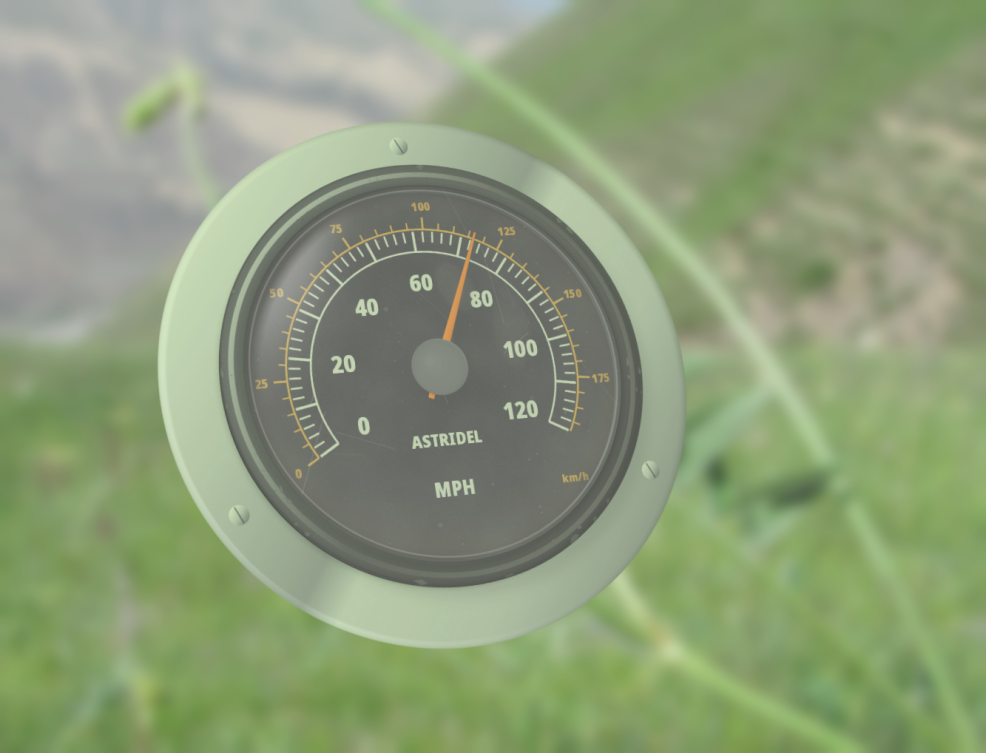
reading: mph 72
